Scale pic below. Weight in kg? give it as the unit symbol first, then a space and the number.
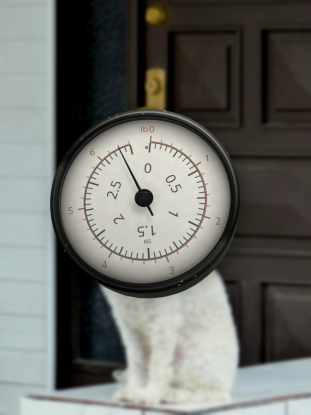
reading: kg 2.9
